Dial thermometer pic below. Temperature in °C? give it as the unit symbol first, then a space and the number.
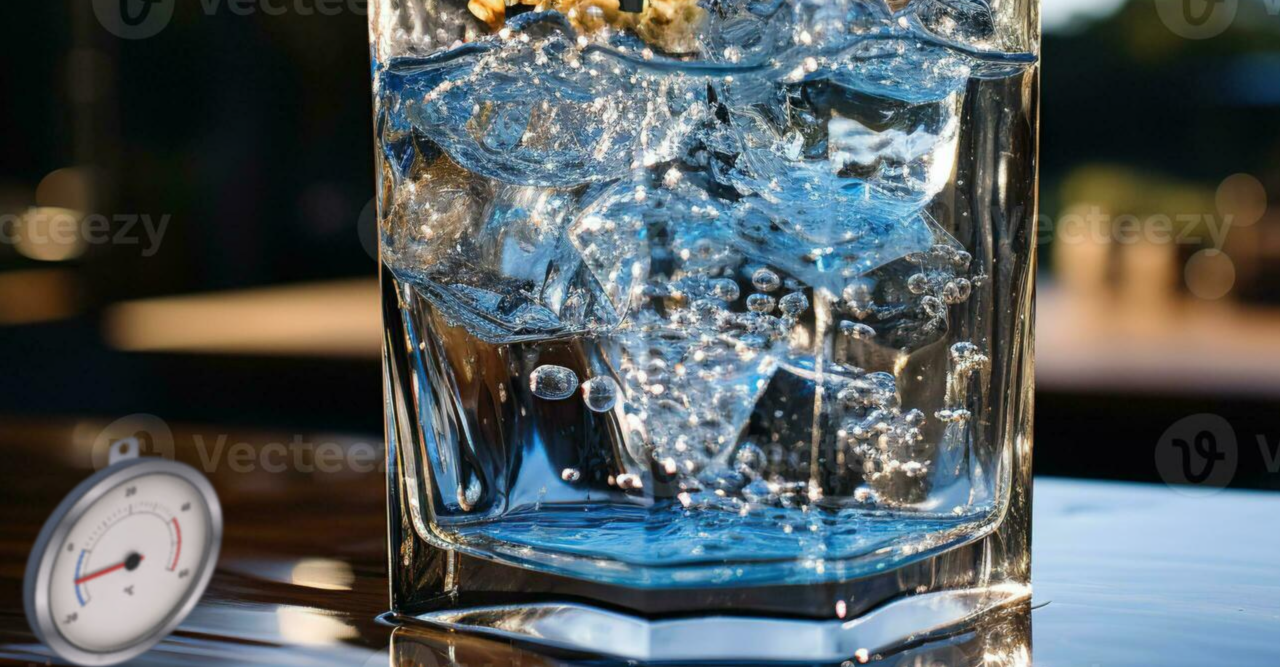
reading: °C -10
